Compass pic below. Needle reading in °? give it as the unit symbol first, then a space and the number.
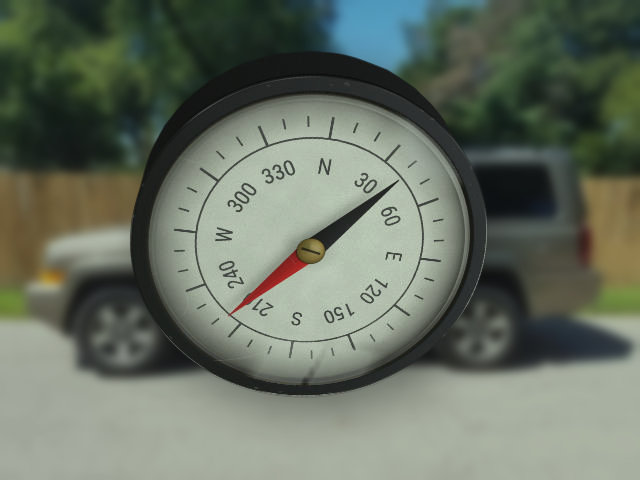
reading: ° 220
